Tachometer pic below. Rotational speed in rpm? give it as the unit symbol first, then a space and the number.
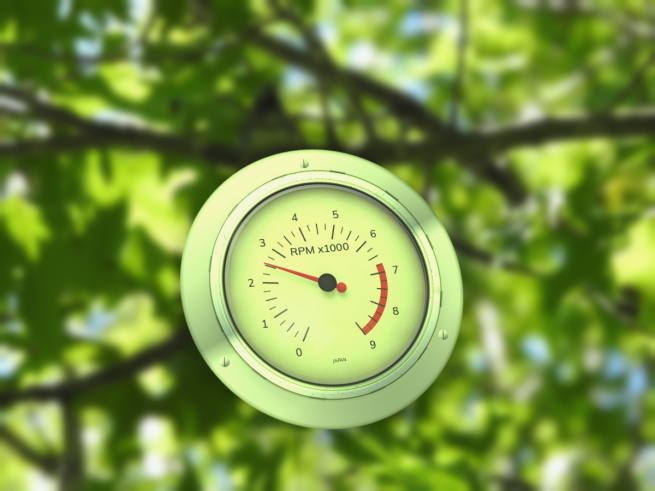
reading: rpm 2500
